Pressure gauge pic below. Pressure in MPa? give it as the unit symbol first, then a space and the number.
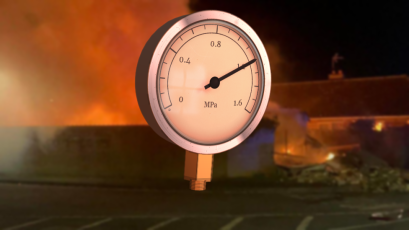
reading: MPa 1.2
